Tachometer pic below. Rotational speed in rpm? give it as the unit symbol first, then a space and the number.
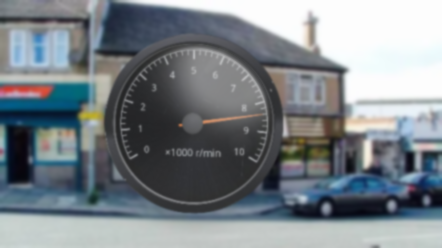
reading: rpm 8400
